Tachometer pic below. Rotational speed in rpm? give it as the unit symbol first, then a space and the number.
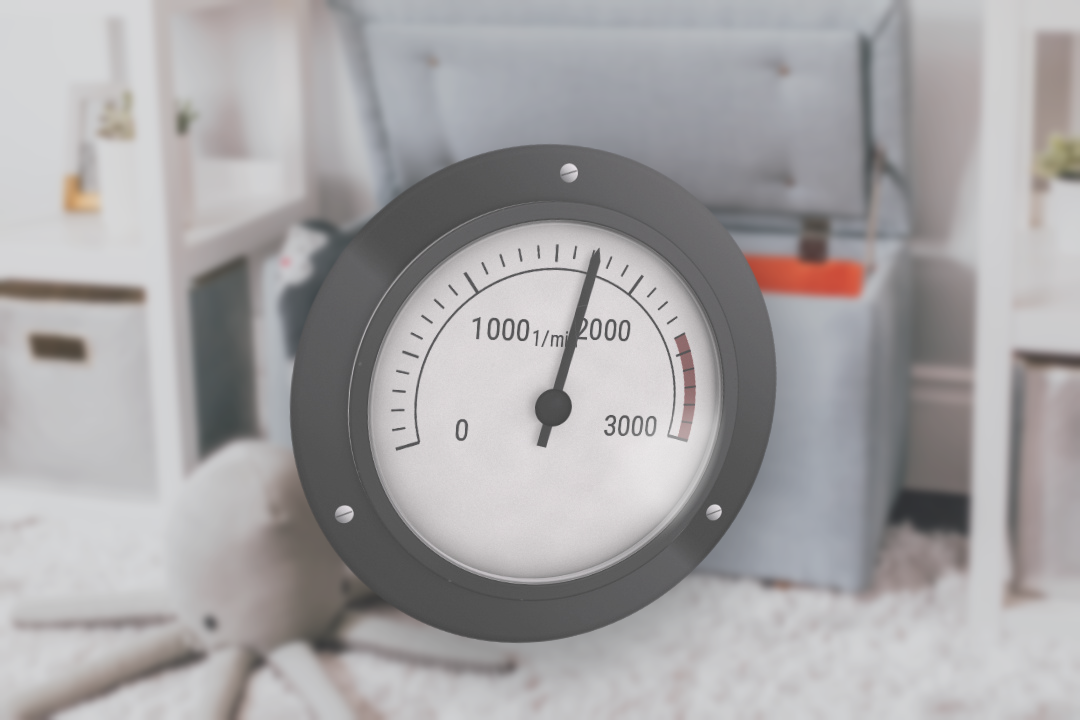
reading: rpm 1700
